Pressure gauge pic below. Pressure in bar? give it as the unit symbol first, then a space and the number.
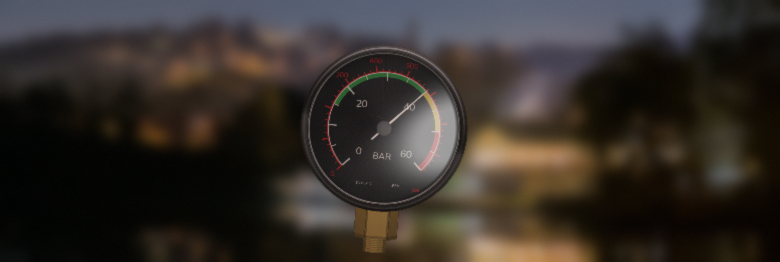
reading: bar 40
